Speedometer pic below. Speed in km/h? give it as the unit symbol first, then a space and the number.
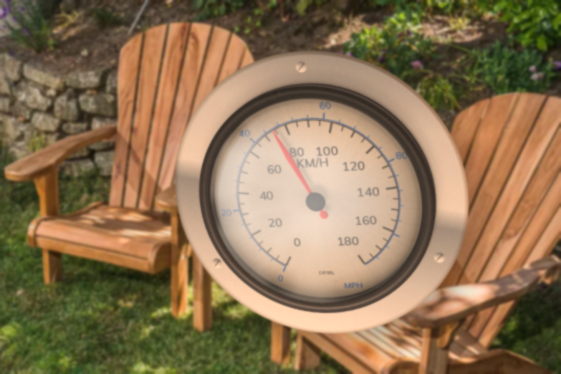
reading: km/h 75
